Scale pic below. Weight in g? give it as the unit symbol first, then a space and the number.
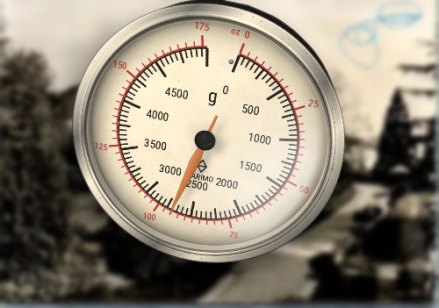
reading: g 2700
